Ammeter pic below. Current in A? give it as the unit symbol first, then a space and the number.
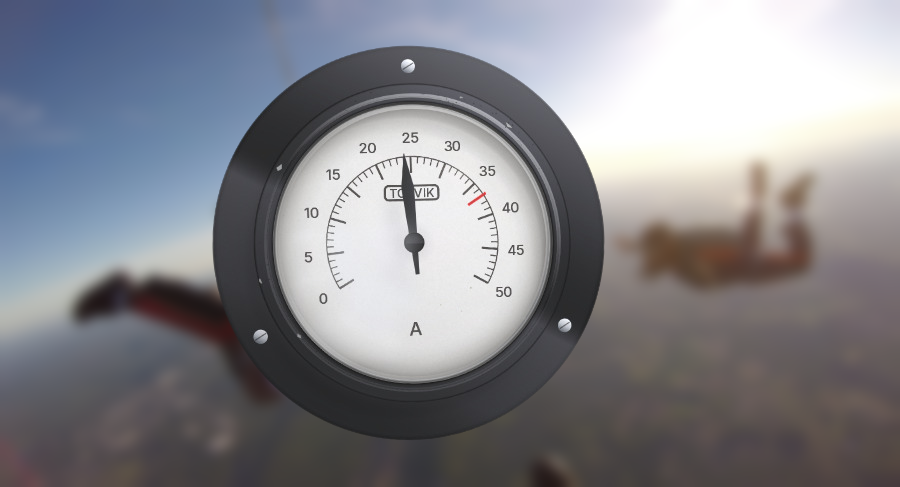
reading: A 24
